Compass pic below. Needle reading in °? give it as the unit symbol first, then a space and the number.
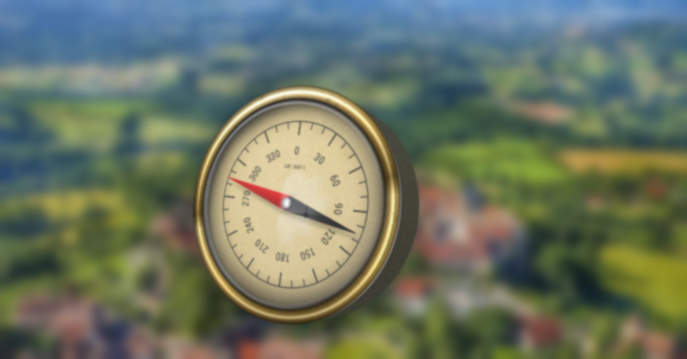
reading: ° 285
